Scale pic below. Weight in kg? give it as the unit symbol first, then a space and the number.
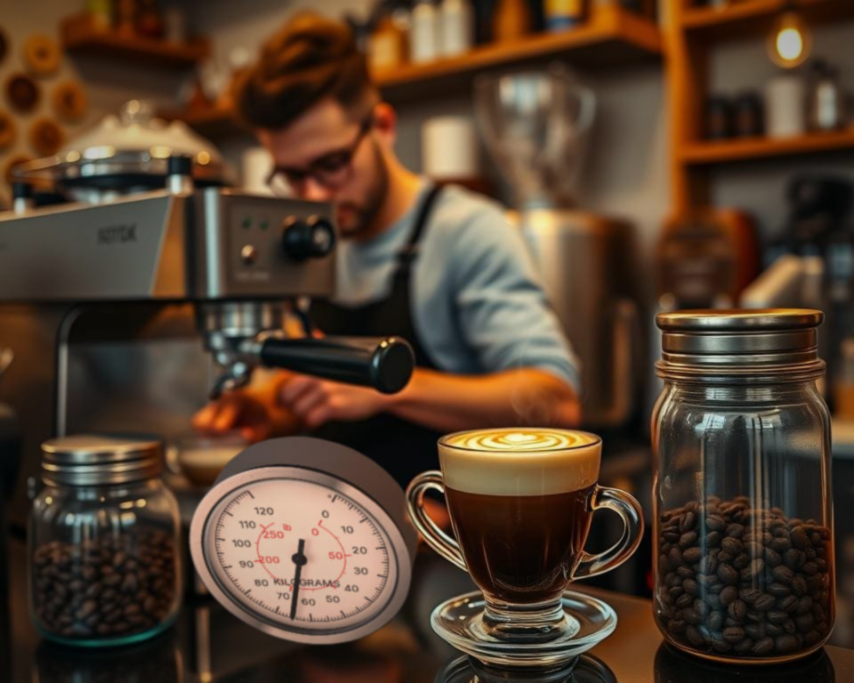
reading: kg 65
